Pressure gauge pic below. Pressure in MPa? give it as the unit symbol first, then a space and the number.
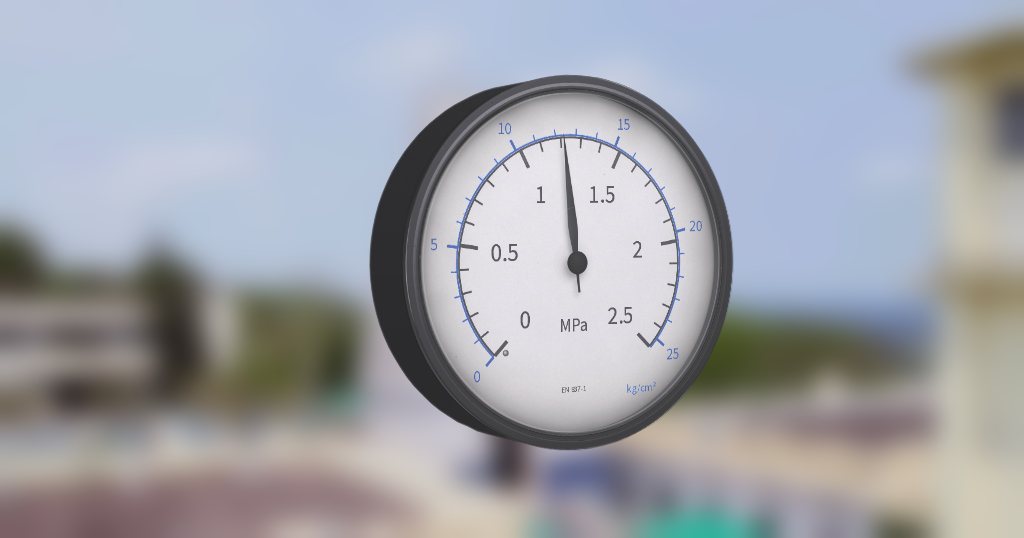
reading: MPa 1.2
